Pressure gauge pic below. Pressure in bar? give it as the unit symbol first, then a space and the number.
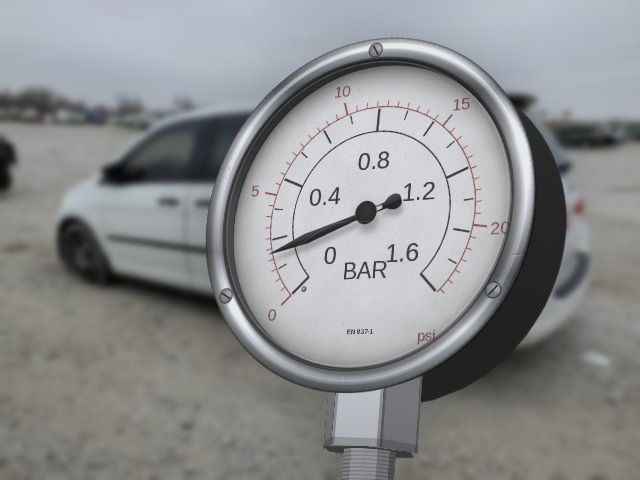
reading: bar 0.15
